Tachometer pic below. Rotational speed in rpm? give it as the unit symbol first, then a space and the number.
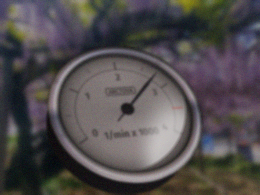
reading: rpm 2750
